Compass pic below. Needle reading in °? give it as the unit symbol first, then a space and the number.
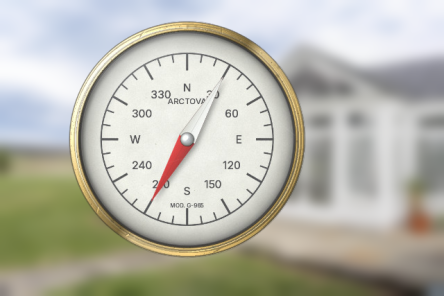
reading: ° 210
